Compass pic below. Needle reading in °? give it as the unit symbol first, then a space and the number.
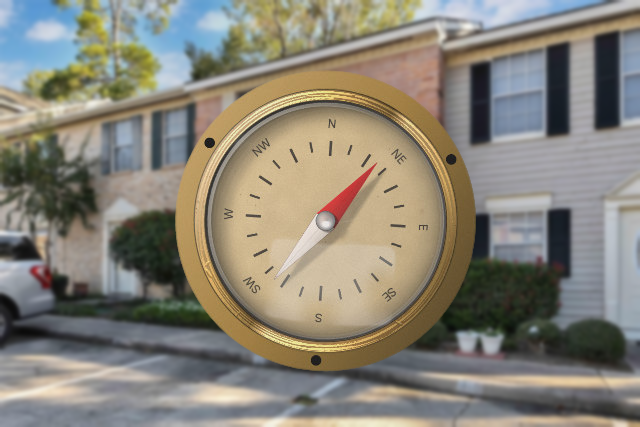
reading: ° 37.5
